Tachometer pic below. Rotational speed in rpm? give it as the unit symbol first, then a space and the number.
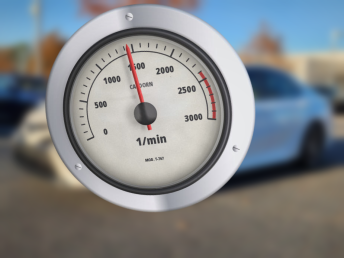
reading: rpm 1450
